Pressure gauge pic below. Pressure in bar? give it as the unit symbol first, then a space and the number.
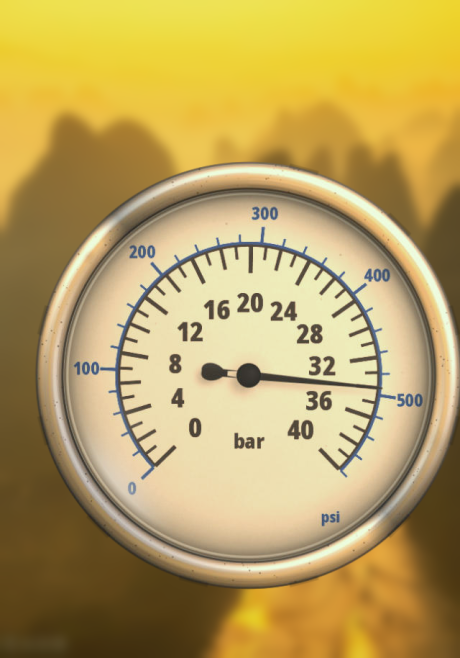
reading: bar 34
